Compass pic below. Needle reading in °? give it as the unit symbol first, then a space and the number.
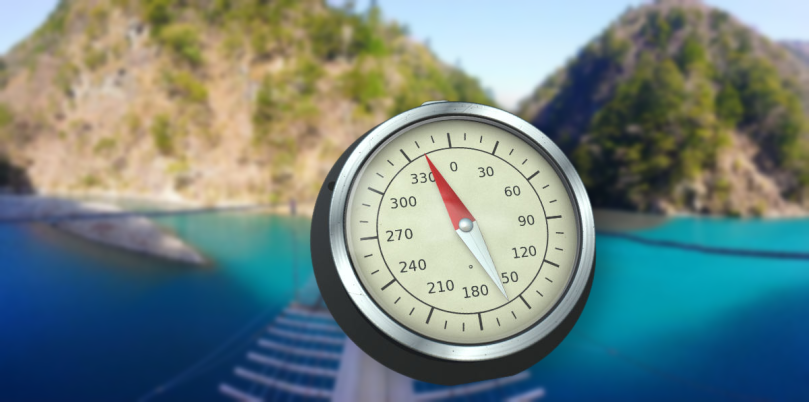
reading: ° 340
